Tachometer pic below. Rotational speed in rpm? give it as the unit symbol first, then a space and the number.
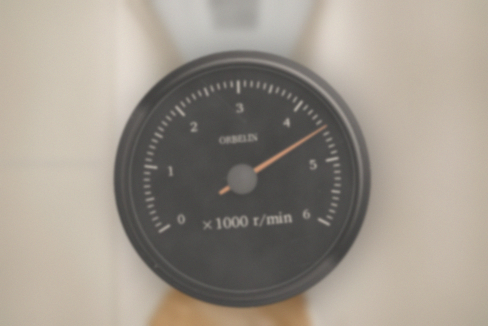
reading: rpm 4500
